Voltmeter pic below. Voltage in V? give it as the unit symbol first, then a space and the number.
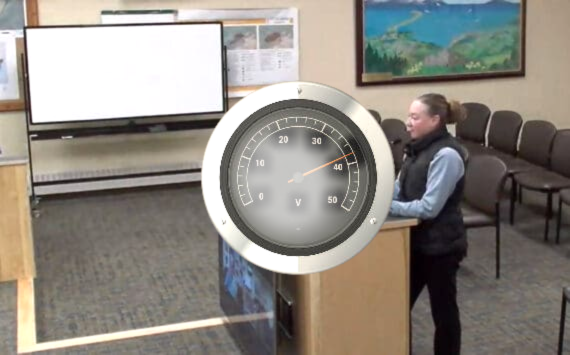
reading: V 38
